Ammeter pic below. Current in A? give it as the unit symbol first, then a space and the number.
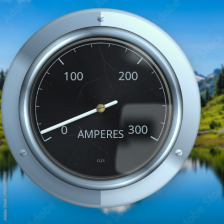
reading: A 10
